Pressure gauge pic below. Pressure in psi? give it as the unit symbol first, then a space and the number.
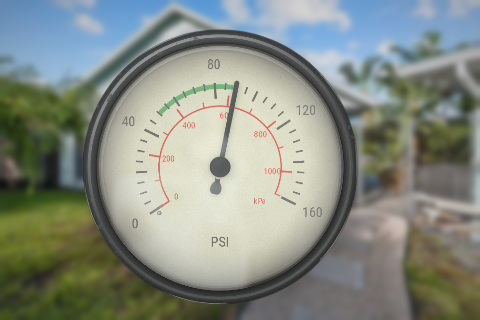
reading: psi 90
